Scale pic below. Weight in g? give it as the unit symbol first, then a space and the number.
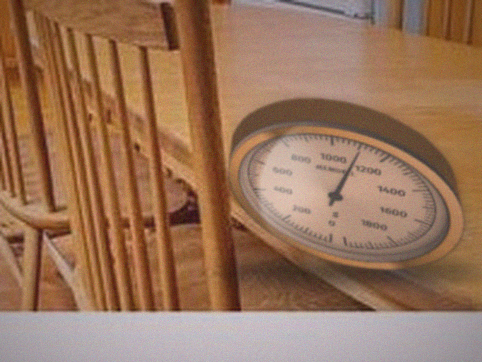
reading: g 1100
